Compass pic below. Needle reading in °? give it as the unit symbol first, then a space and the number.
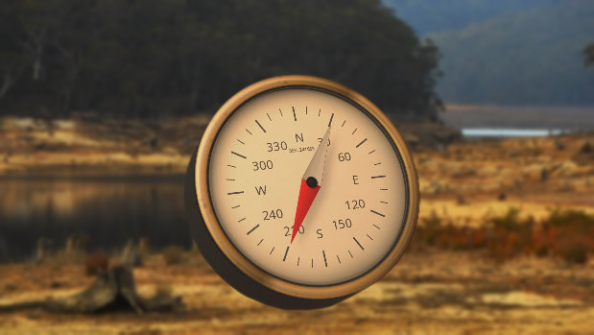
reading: ° 210
